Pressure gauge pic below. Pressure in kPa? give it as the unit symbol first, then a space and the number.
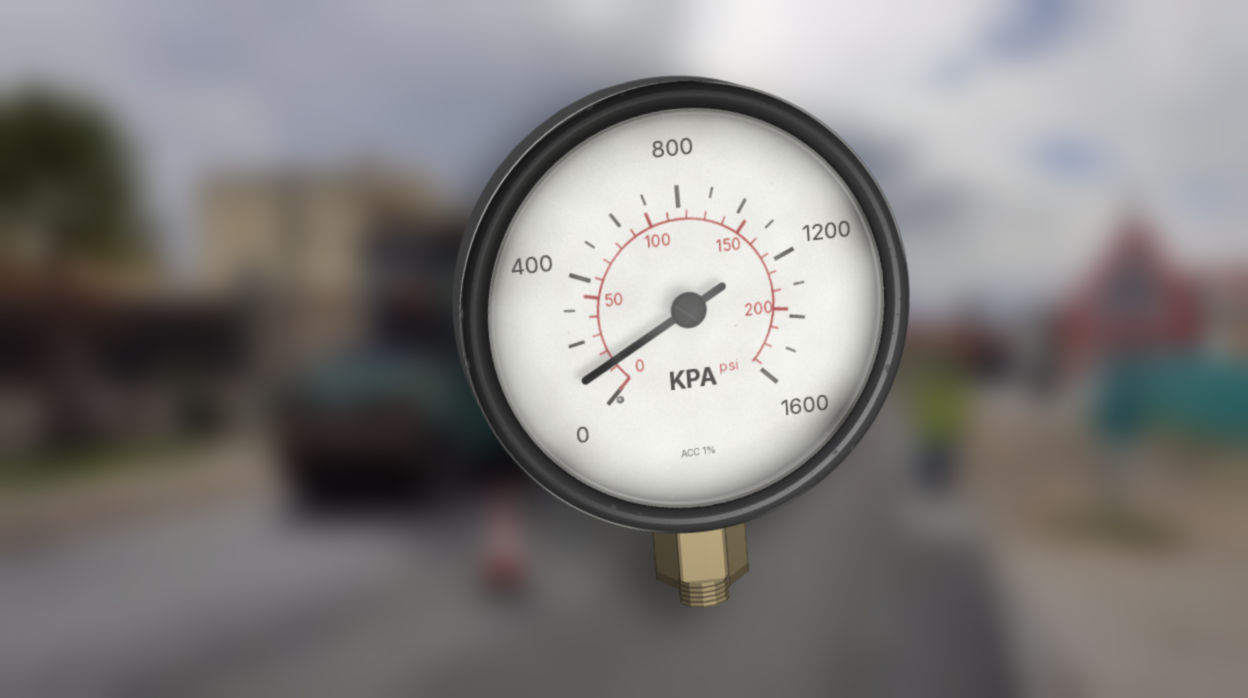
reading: kPa 100
